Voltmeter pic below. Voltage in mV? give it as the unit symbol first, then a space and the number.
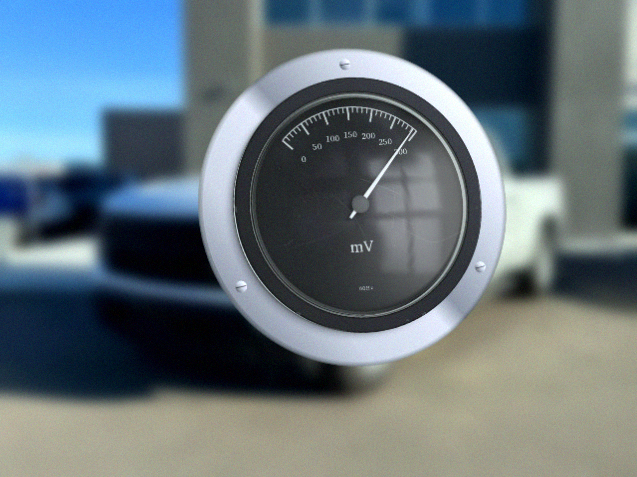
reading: mV 290
